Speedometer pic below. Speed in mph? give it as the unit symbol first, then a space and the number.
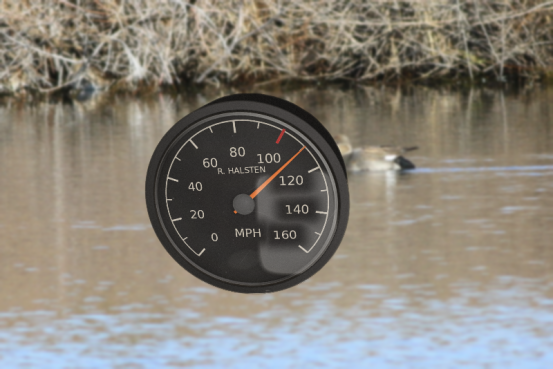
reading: mph 110
